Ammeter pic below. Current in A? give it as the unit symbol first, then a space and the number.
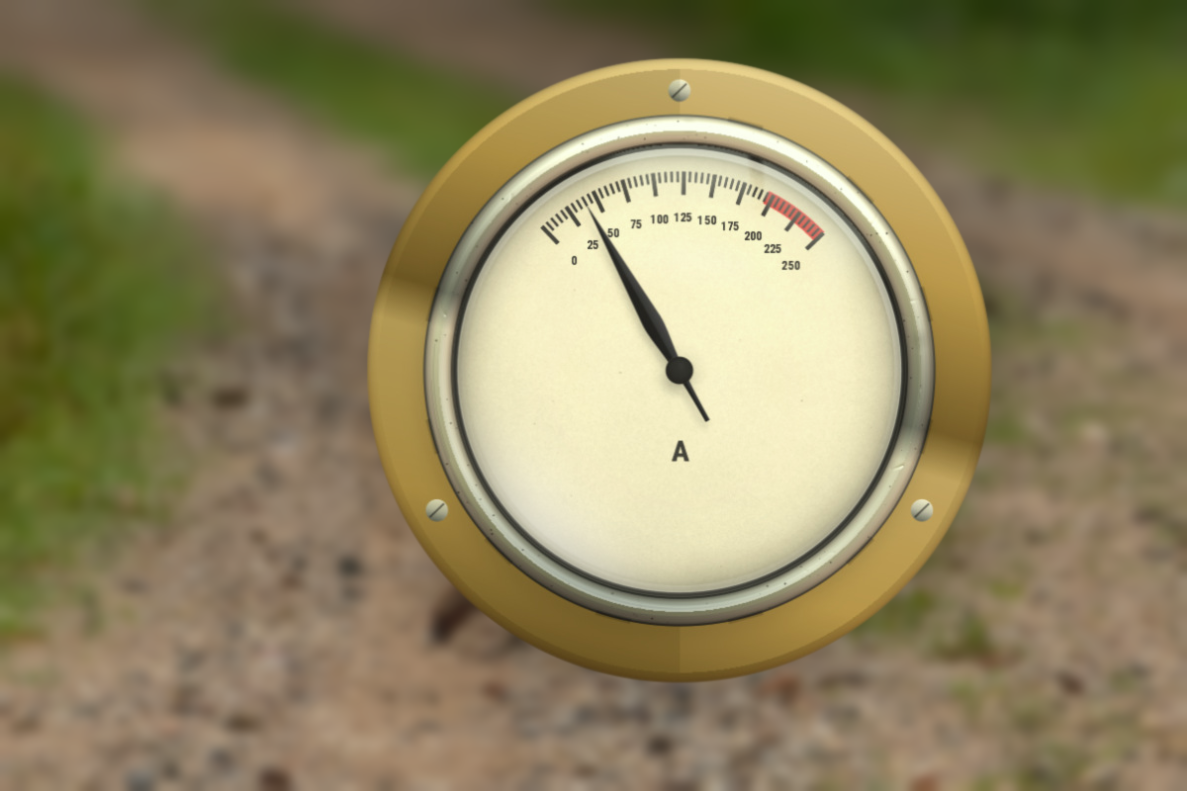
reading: A 40
